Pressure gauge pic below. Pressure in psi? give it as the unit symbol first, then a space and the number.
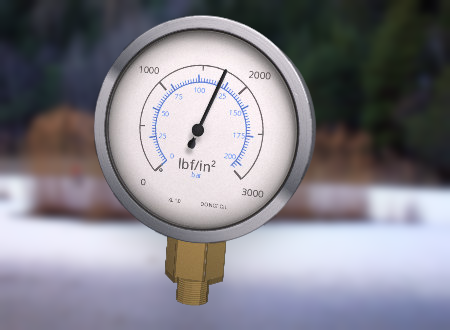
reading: psi 1750
